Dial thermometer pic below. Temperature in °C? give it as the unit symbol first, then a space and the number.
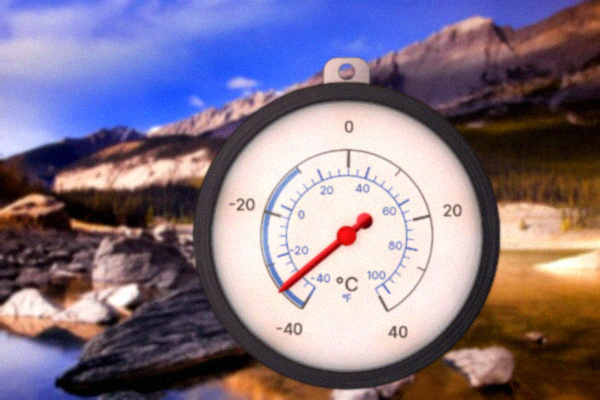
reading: °C -35
